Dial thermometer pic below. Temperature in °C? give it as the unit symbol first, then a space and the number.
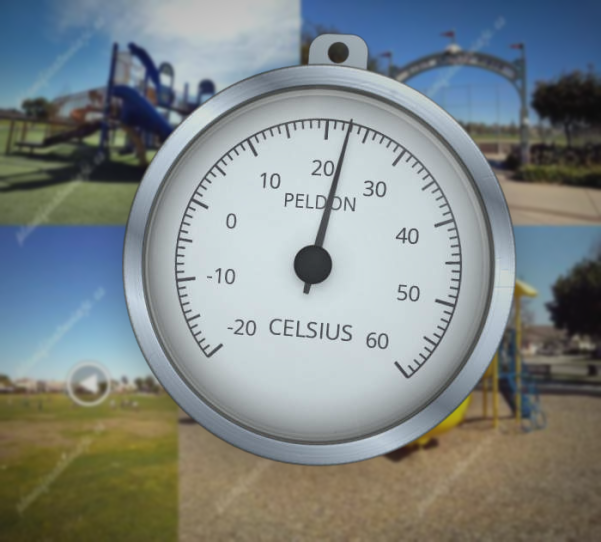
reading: °C 23
